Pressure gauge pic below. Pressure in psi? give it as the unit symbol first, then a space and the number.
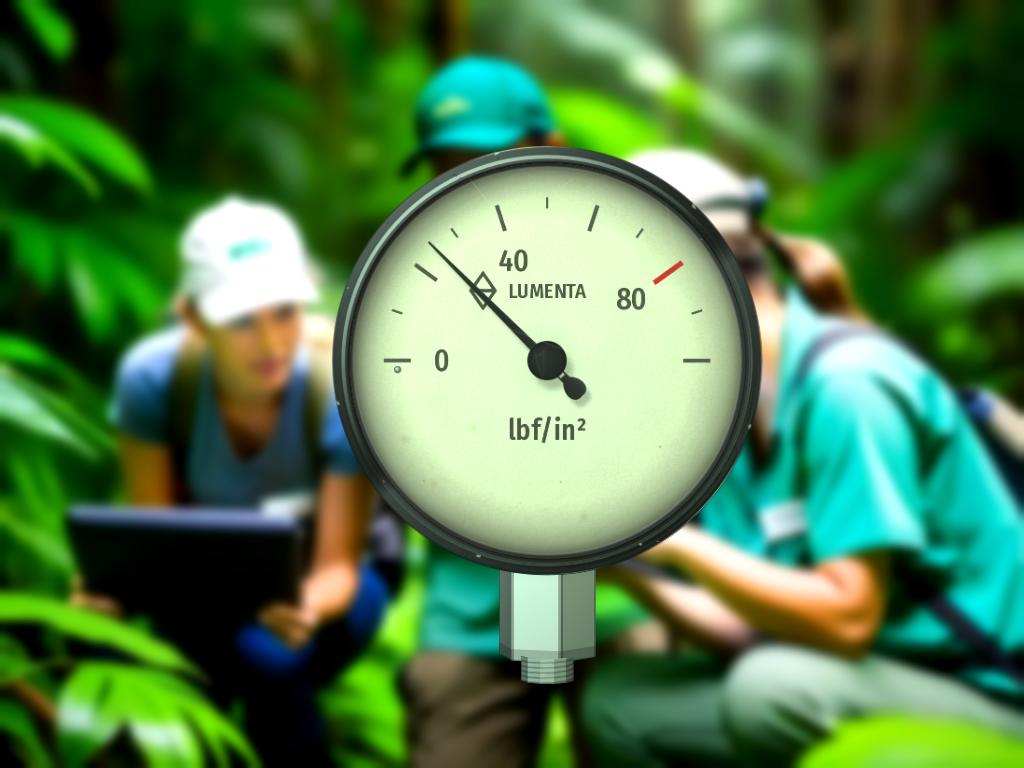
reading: psi 25
